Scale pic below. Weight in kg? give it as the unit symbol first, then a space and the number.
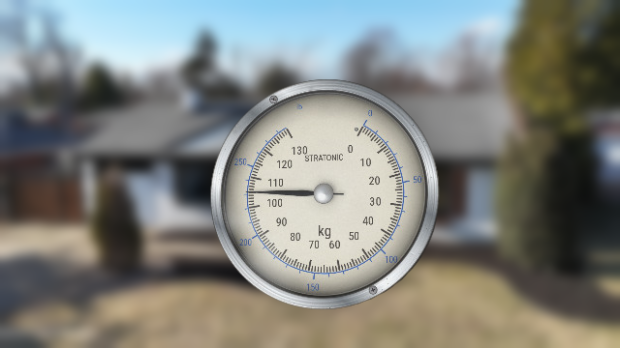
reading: kg 105
